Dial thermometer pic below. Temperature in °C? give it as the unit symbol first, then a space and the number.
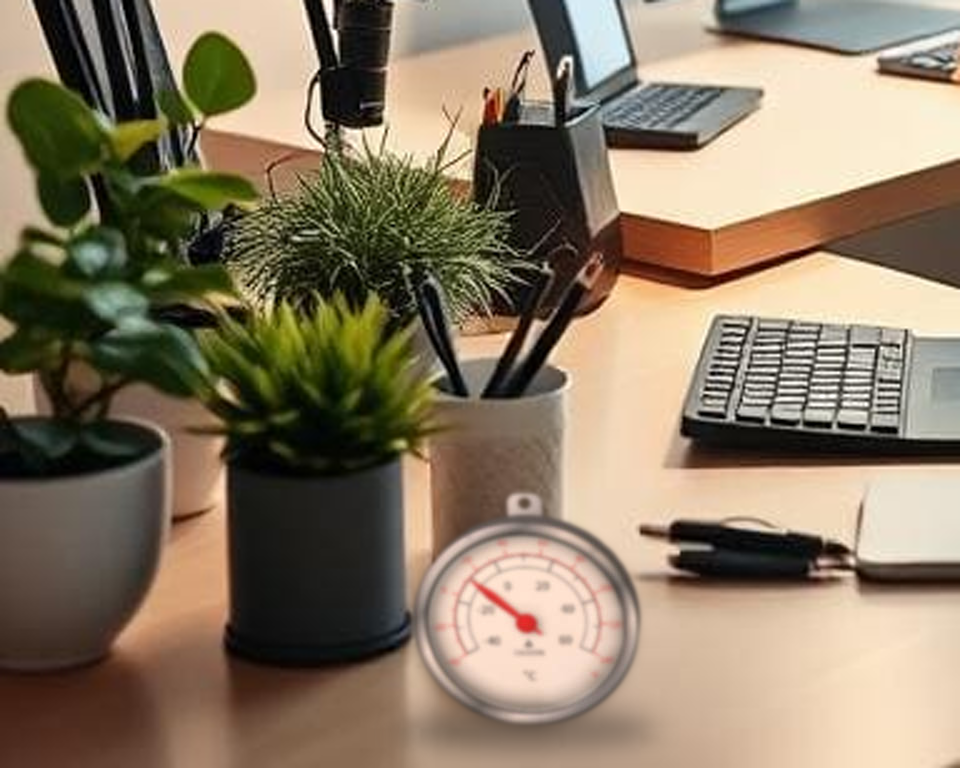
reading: °C -10
